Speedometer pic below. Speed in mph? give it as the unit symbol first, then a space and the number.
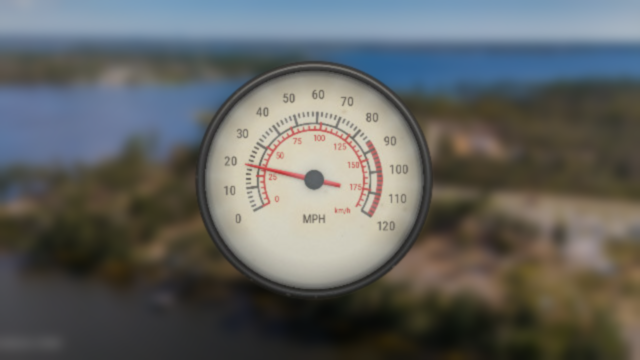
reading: mph 20
